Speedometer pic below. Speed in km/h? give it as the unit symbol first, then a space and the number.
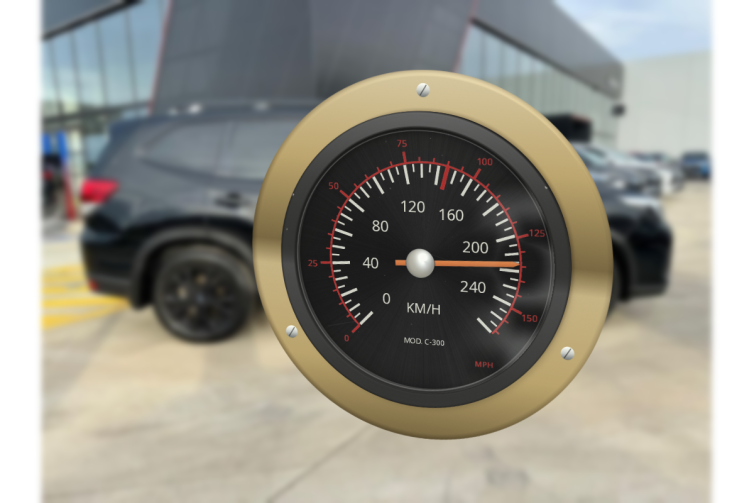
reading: km/h 215
